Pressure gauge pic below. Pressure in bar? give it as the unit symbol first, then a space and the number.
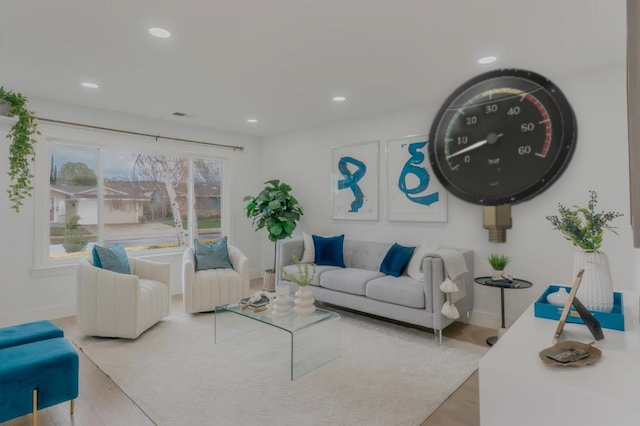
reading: bar 4
